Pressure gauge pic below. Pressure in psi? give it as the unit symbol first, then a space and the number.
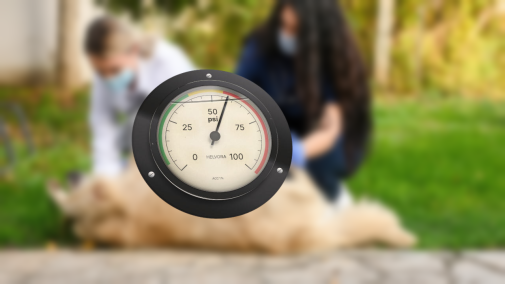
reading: psi 57.5
